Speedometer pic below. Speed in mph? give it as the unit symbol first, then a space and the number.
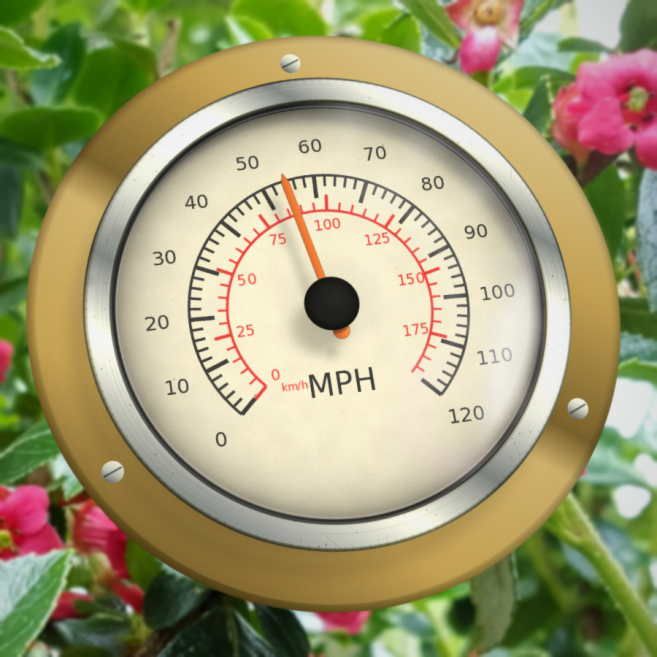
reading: mph 54
